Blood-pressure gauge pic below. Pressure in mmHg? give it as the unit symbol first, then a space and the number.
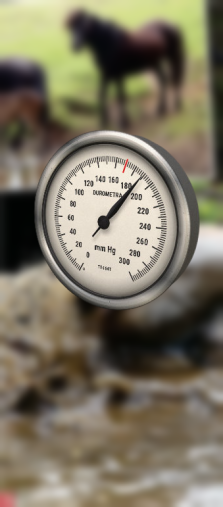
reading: mmHg 190
